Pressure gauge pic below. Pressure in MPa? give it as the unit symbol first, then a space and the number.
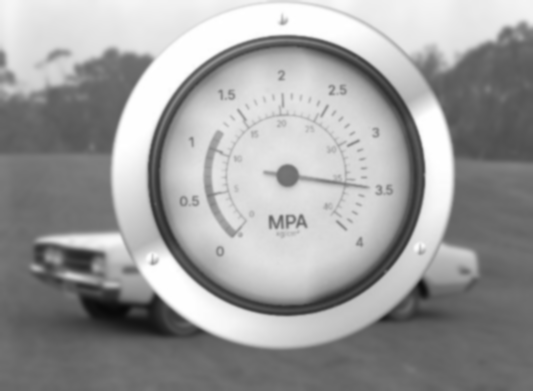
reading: MPa 3.5
